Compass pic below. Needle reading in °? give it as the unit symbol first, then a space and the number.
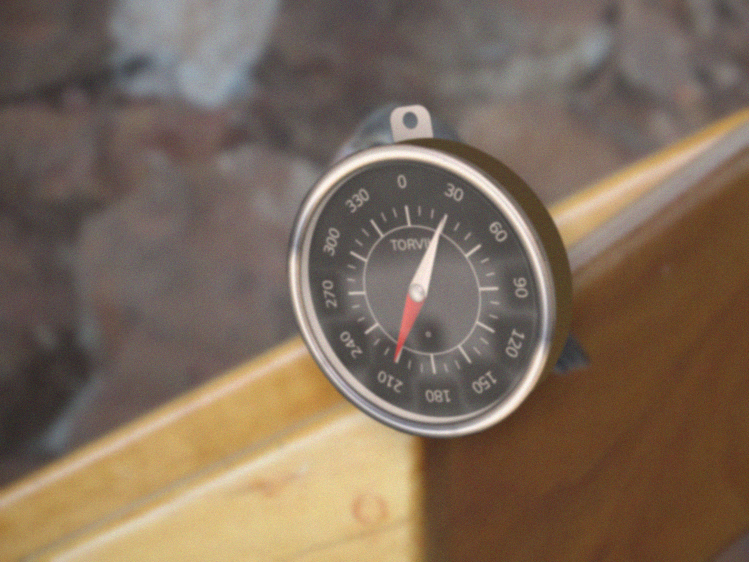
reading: ° 210
